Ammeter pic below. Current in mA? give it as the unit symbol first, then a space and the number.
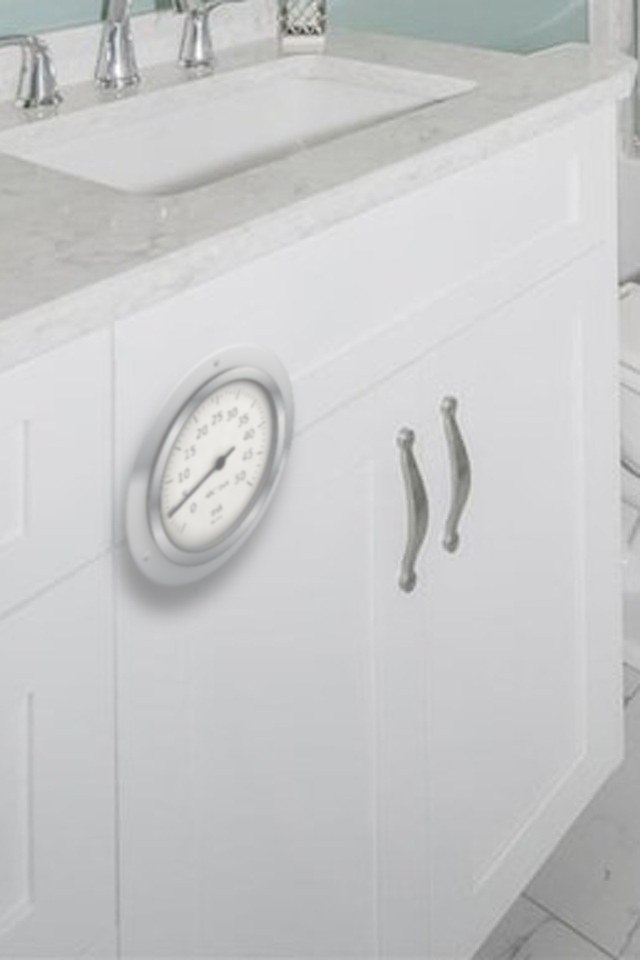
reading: mA 5
